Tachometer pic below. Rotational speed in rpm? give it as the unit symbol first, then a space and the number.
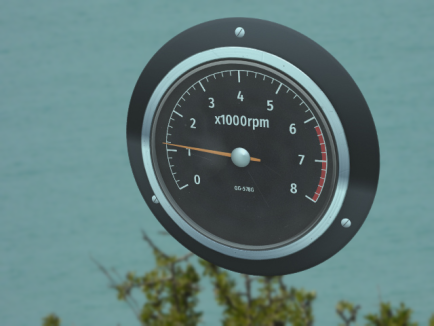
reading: rpm 1200
